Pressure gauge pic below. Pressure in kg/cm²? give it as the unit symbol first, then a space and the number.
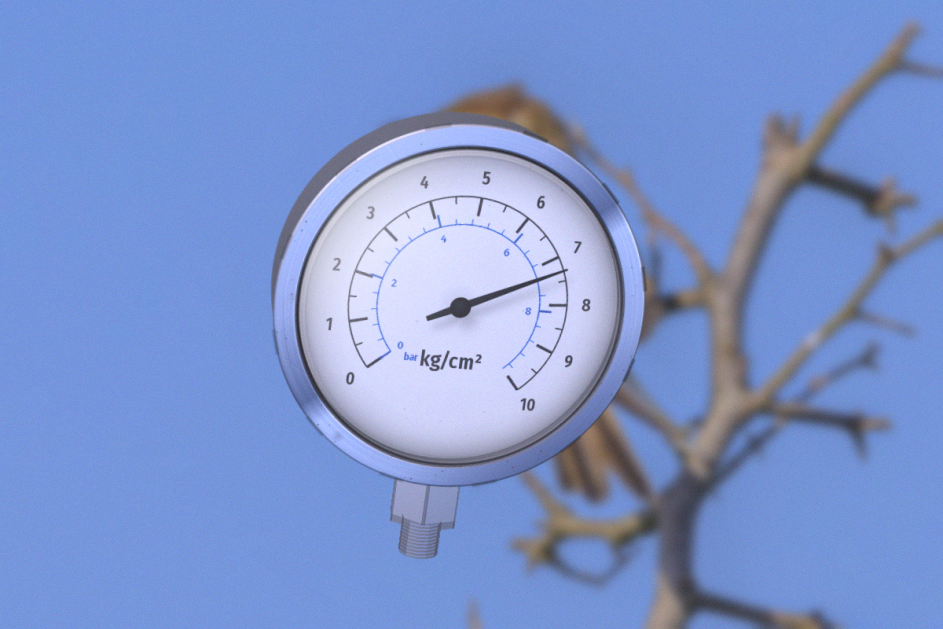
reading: kg/cm² 7.25
